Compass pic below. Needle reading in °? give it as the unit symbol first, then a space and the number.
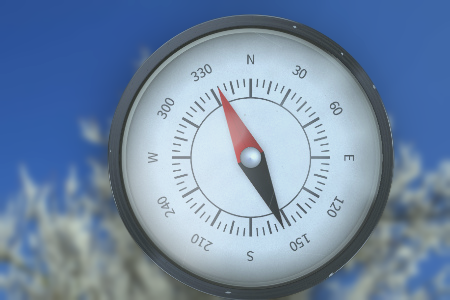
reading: ° 335
